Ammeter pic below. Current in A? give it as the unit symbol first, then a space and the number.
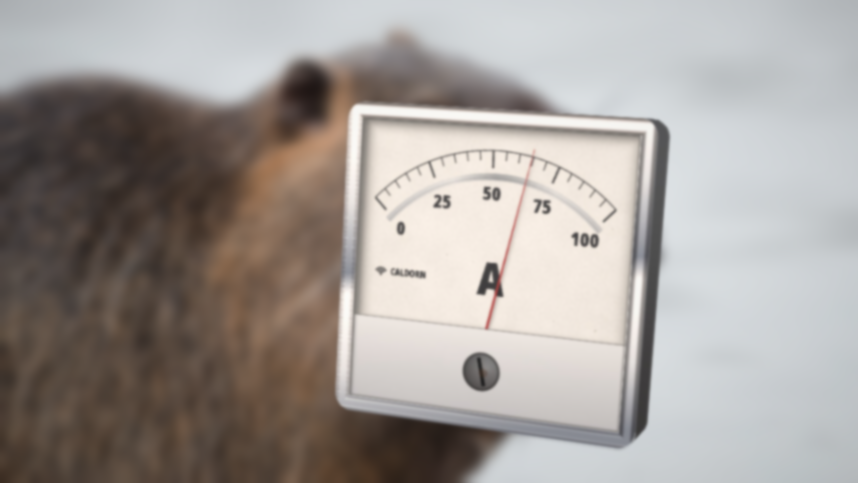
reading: A 65
